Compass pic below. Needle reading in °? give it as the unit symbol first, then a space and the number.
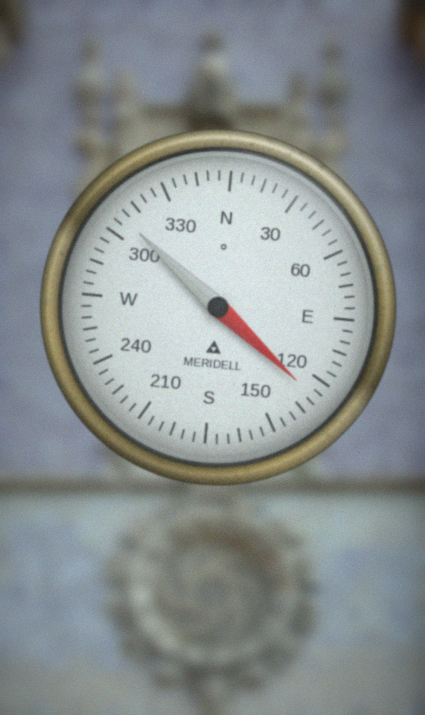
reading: ° 127.5
